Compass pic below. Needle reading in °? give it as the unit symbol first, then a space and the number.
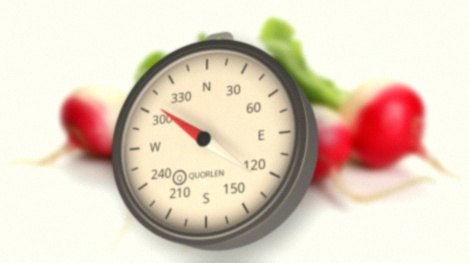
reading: ° 307.5
